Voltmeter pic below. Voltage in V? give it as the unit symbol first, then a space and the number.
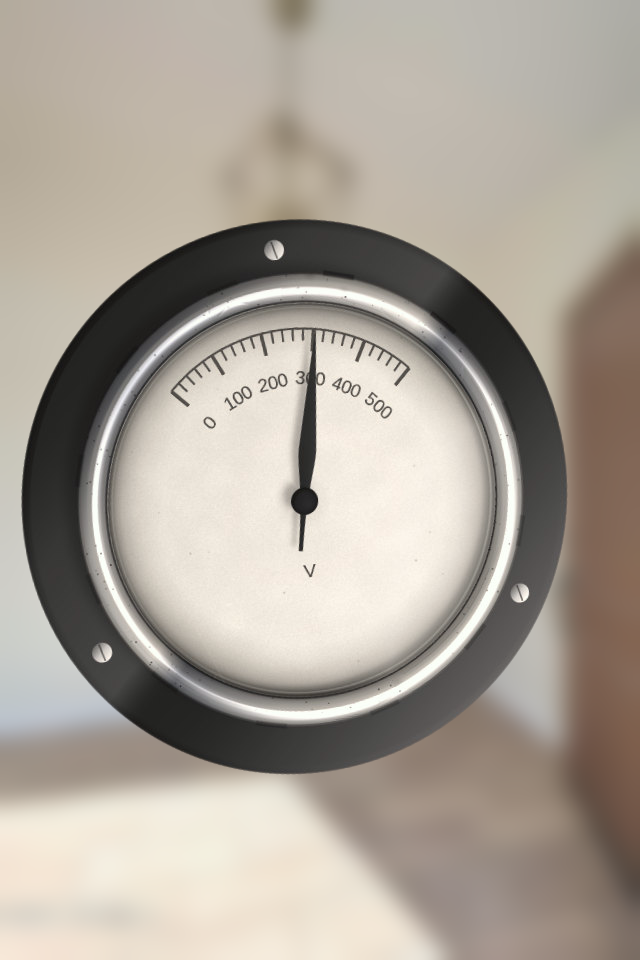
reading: V 300
